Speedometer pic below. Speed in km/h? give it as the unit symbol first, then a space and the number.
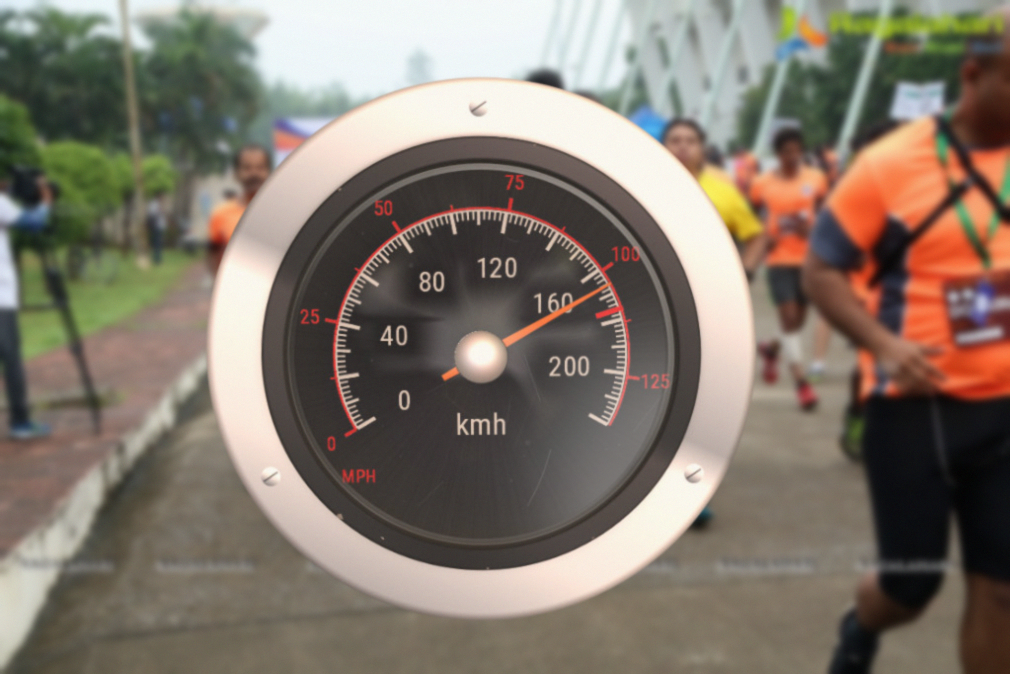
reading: km/h 166
